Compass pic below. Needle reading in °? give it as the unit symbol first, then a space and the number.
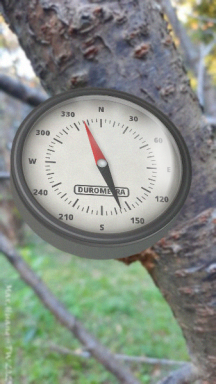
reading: ° 340
